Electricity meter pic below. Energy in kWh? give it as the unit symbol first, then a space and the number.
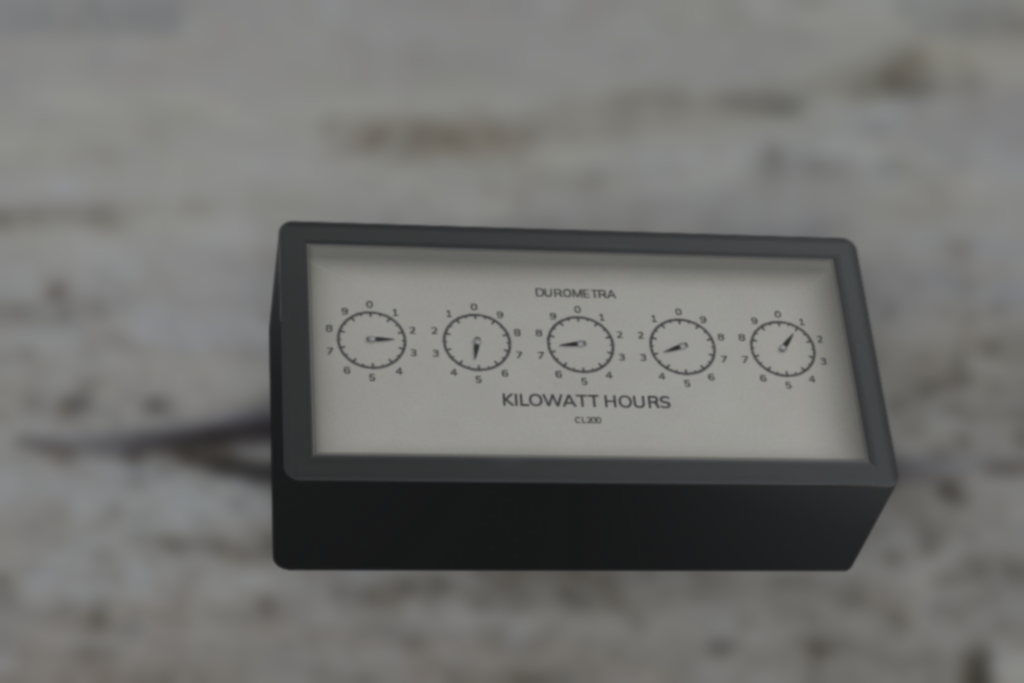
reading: kWh 24731
